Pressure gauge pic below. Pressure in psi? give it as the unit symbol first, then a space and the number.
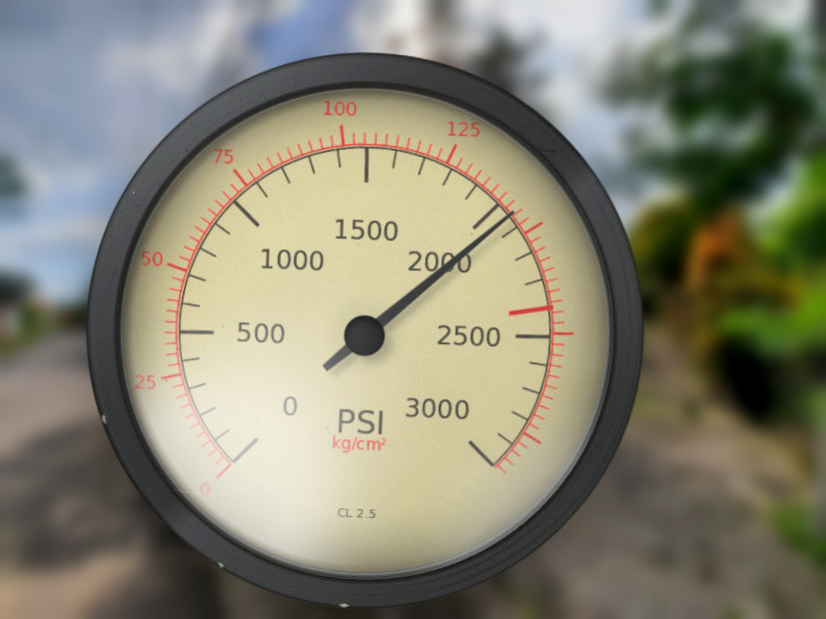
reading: psi 2050
